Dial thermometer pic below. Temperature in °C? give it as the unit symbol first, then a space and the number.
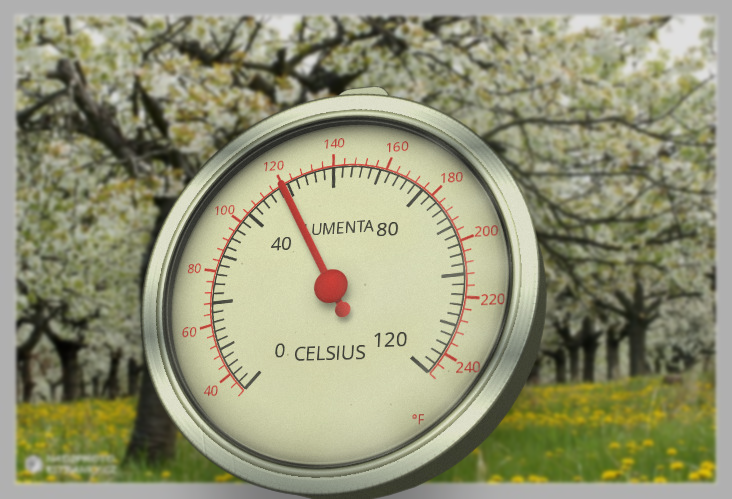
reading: °C 49
